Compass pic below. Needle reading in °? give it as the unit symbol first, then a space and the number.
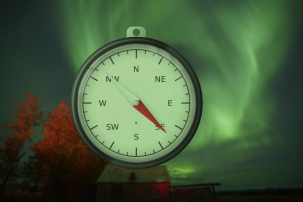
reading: ° 135
